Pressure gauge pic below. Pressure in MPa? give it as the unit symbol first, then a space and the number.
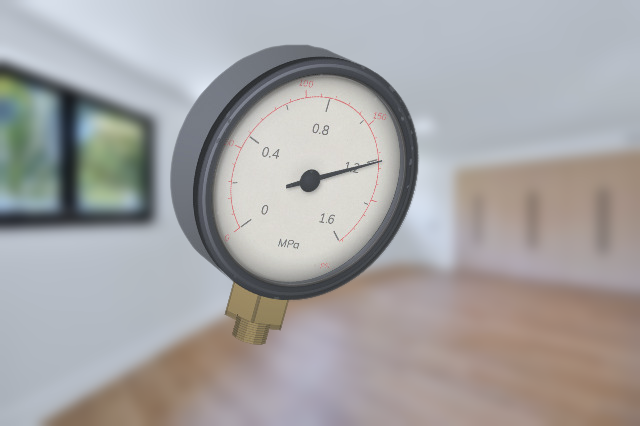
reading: MPa 1.2
